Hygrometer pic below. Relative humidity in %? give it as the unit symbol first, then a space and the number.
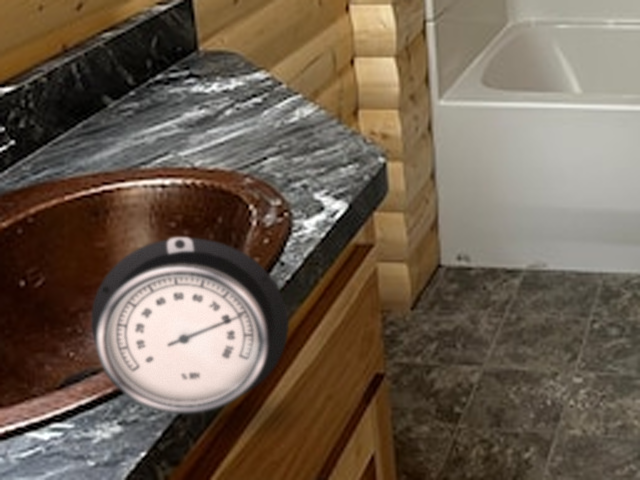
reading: % 80
